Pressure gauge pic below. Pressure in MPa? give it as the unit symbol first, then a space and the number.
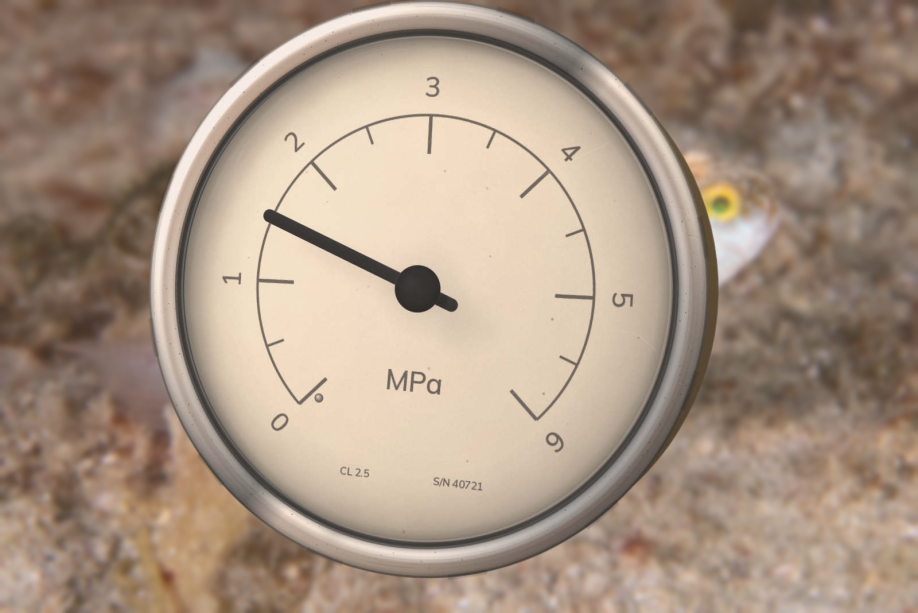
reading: MPa 1.5
